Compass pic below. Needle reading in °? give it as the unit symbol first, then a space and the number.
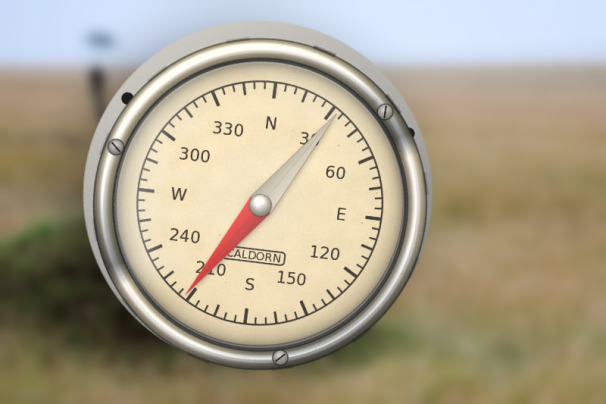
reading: ° 212.5
